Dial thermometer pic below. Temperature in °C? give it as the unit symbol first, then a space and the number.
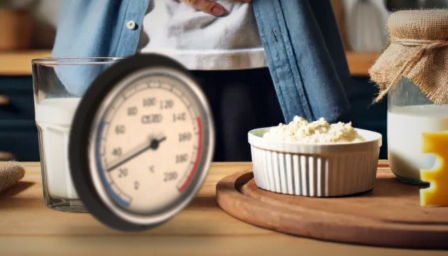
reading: °C 30
